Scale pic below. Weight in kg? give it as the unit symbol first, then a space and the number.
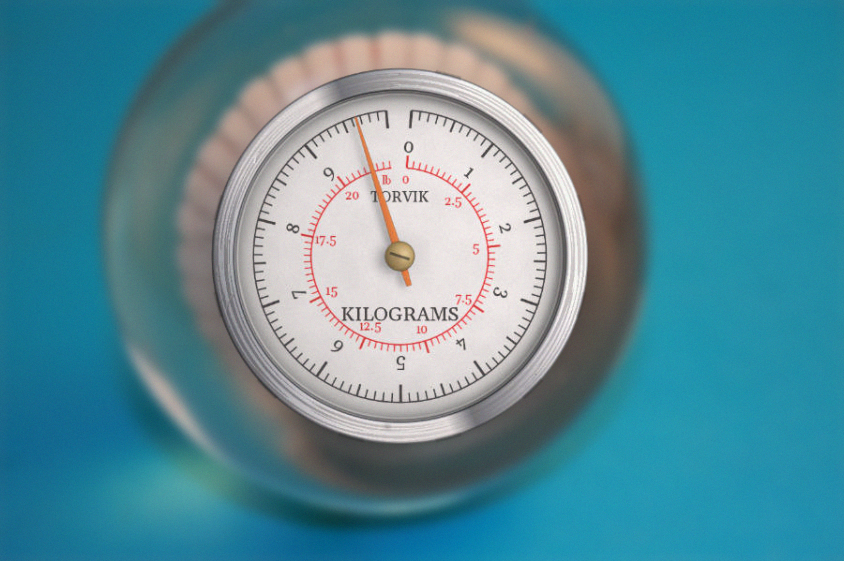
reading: kg 9.65
